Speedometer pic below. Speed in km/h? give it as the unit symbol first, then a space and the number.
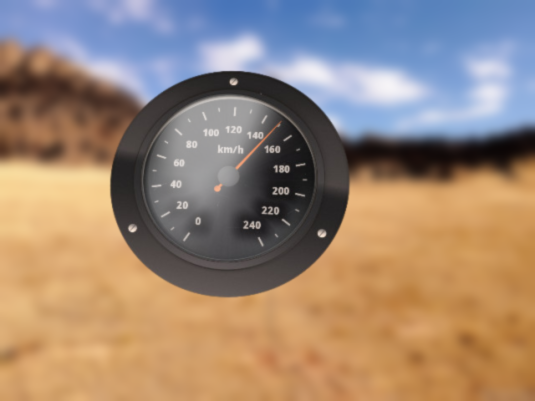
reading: km/h 150
